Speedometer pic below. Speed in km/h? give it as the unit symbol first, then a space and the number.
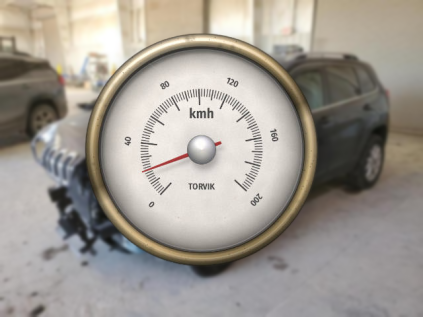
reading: km/h 20
